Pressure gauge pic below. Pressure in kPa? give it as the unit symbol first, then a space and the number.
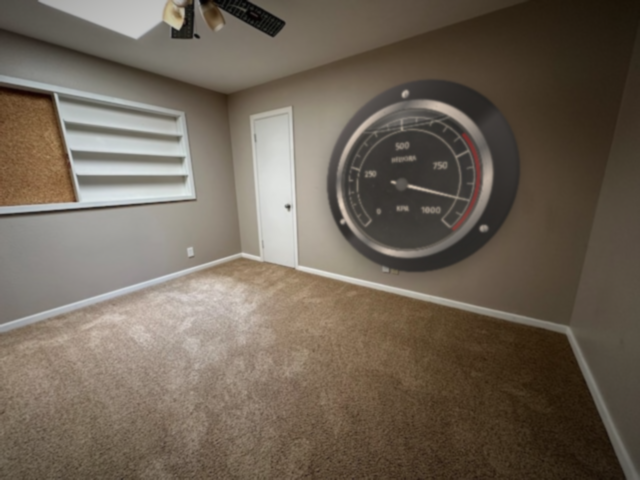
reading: kPa 900
